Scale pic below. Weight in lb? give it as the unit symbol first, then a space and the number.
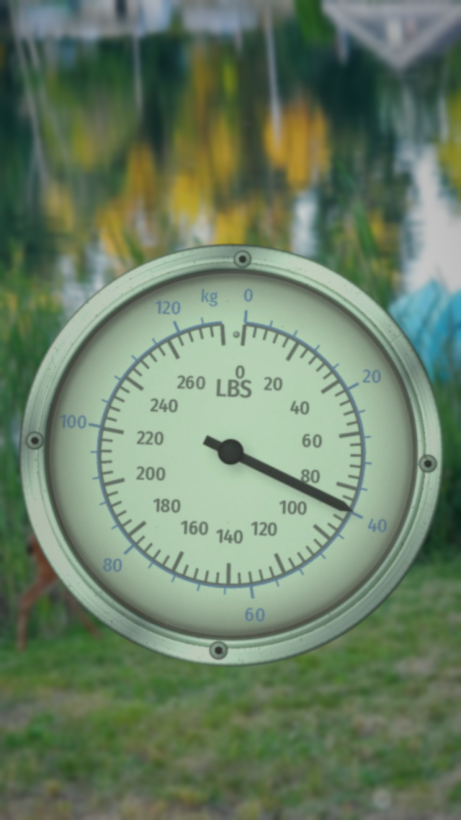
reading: lb 88
